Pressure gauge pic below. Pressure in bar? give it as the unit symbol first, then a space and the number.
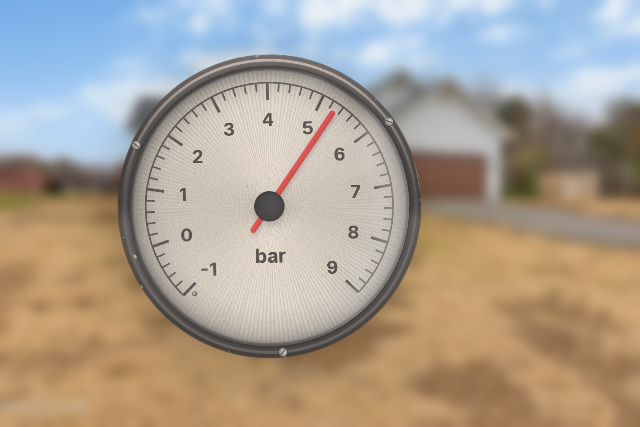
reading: bar 5.3
